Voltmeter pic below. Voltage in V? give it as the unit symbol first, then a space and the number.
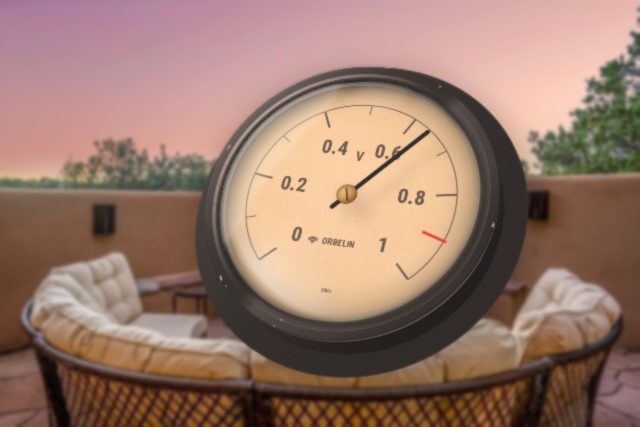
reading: V 0.65
